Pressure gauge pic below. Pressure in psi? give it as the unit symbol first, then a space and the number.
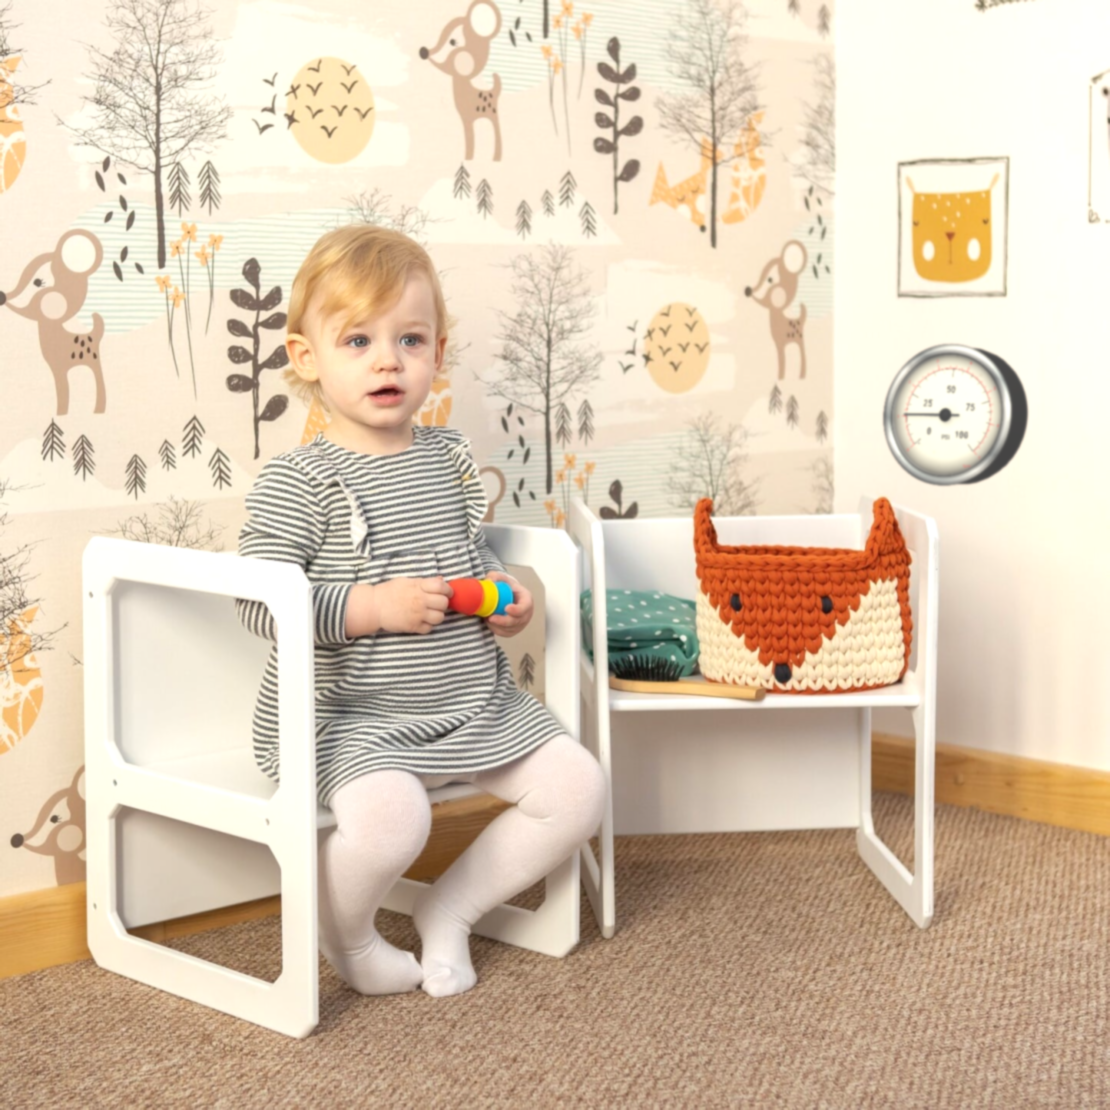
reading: psi 15
